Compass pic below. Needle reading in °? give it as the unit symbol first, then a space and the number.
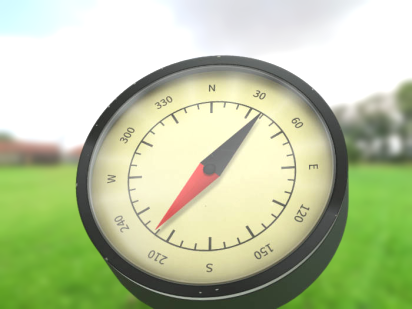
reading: ° 220
